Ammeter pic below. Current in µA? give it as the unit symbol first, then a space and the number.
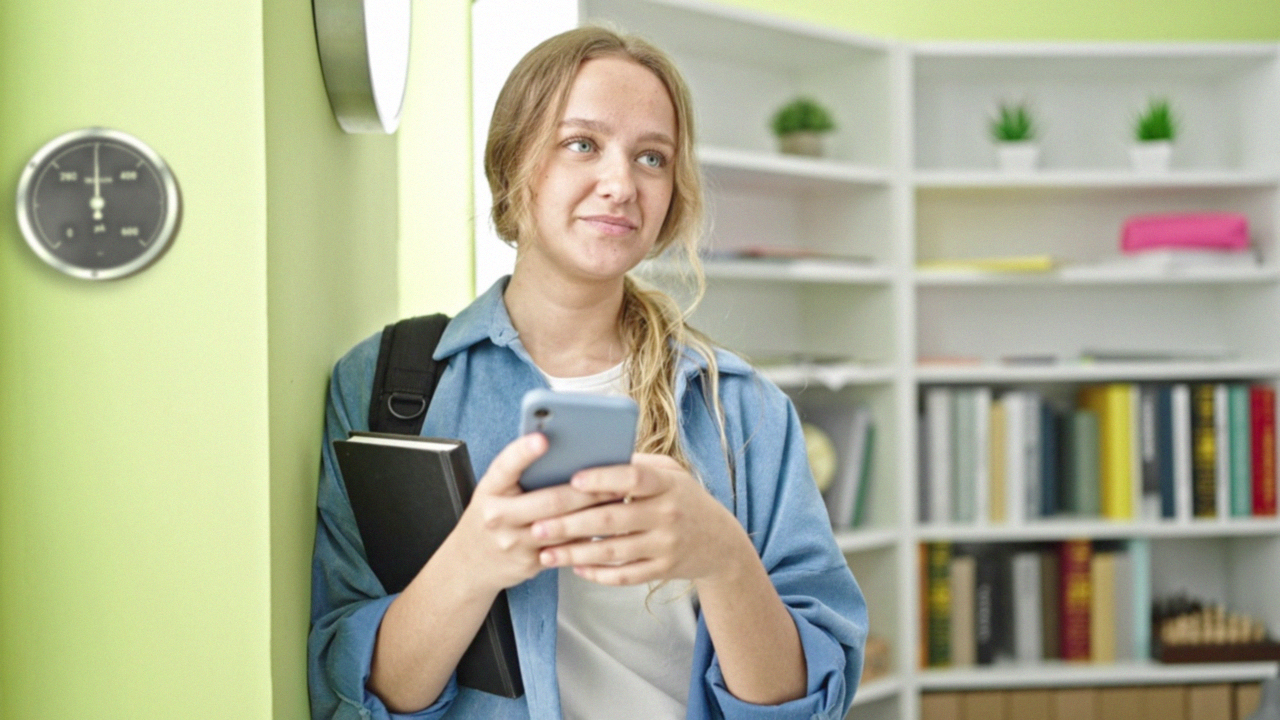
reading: µA 300
